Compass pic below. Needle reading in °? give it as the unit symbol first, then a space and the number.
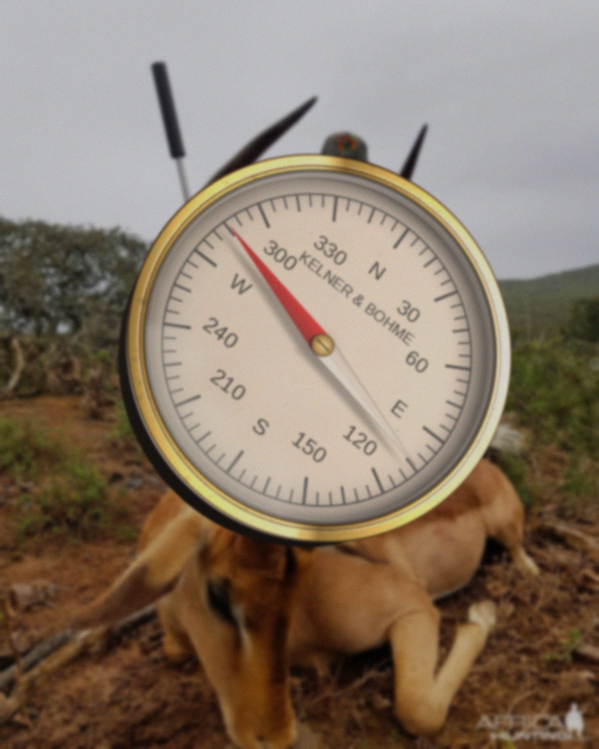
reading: ° 285
